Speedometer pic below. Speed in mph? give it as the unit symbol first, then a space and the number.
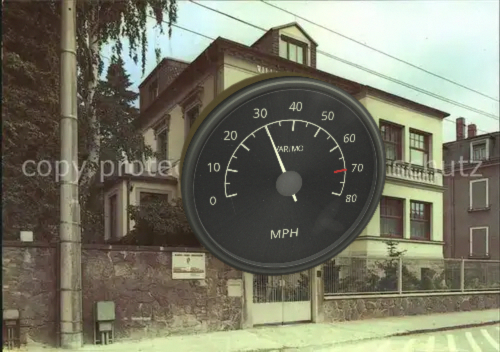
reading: mph 30
